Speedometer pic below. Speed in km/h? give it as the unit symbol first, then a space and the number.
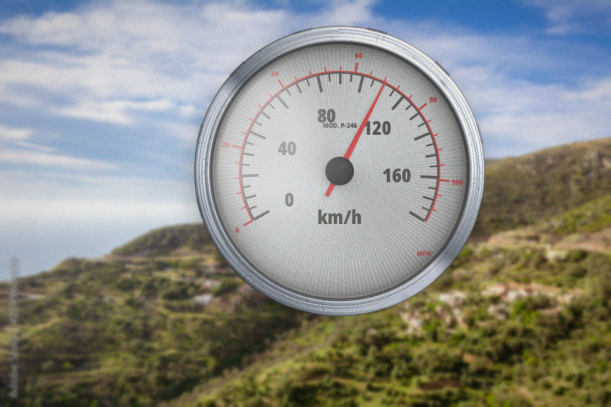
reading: km/h 110
